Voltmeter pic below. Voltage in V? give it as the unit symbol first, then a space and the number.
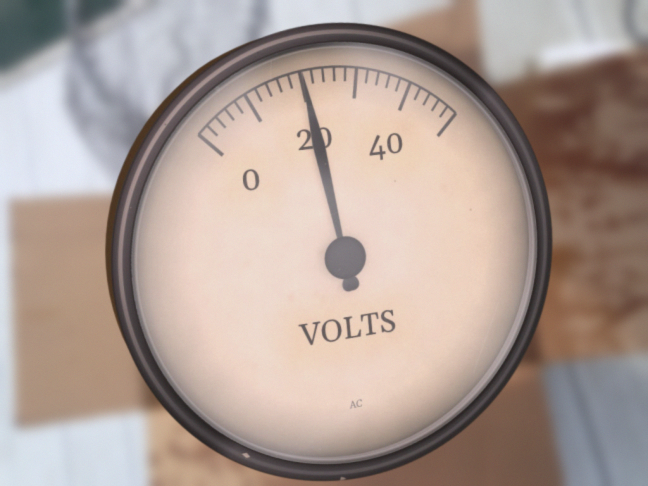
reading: V 20
